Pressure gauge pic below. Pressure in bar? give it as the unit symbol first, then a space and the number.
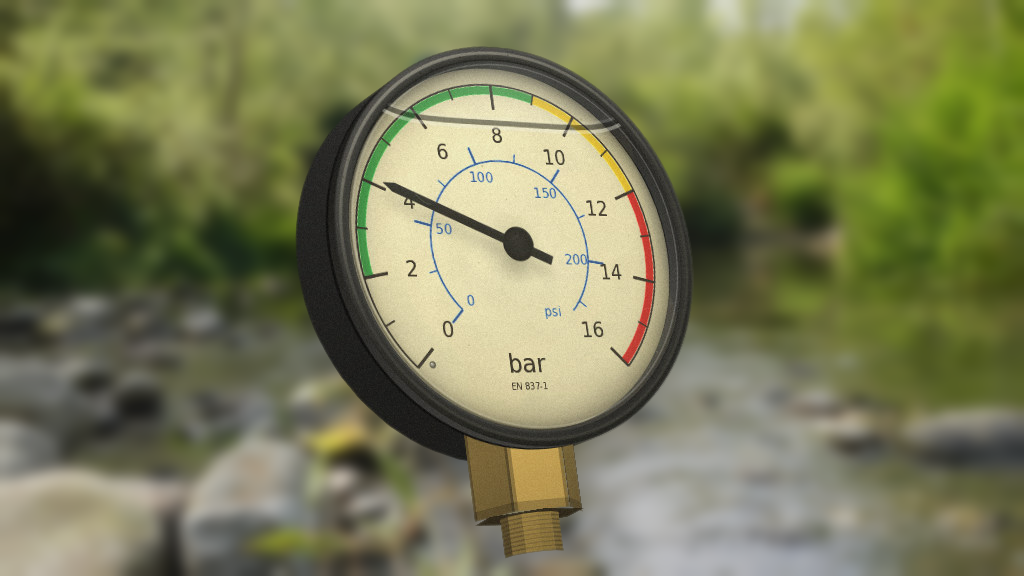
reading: bar 4
